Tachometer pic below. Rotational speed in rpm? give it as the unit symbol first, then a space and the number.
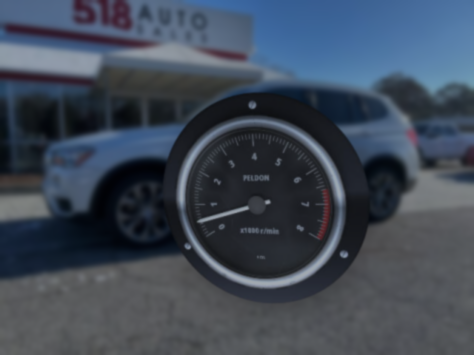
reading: rpm 500
